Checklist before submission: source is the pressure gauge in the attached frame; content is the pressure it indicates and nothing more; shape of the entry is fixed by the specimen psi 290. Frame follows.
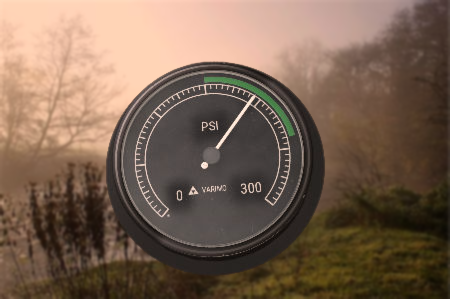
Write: psi 195
